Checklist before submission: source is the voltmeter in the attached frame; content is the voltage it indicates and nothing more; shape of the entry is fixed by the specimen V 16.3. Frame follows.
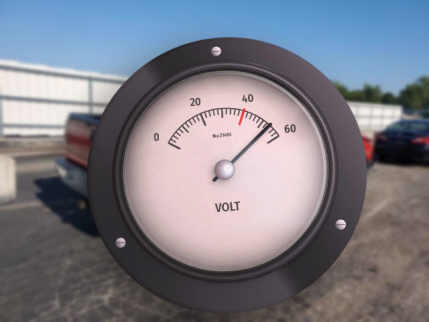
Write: V 54
